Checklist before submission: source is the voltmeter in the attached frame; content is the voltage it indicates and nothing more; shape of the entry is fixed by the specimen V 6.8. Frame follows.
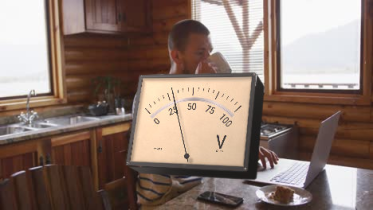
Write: V 30
